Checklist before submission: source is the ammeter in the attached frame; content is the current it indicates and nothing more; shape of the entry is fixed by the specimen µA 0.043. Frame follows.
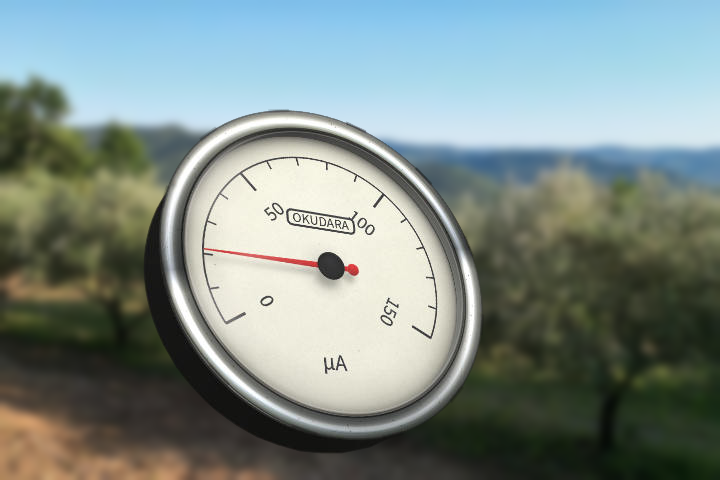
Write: µA 20
